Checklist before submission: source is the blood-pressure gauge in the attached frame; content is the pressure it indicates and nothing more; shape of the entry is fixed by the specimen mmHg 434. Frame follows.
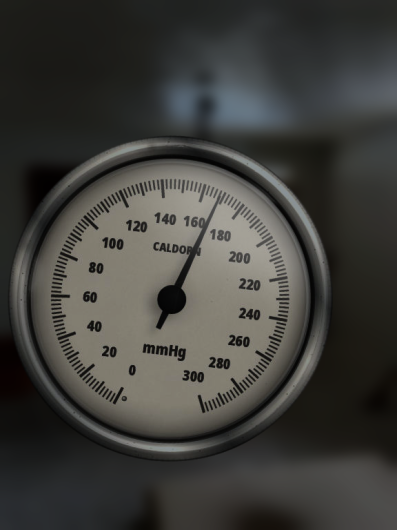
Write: mmHg 168
